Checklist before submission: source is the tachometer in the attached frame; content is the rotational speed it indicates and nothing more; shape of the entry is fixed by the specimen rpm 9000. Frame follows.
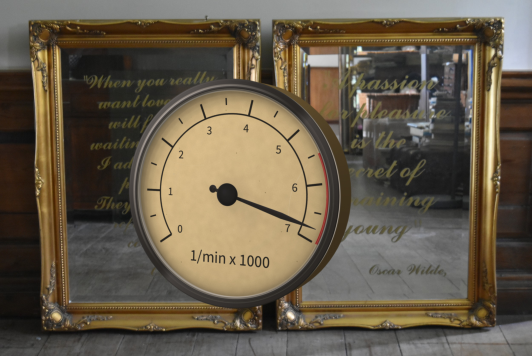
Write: rpm 6750
